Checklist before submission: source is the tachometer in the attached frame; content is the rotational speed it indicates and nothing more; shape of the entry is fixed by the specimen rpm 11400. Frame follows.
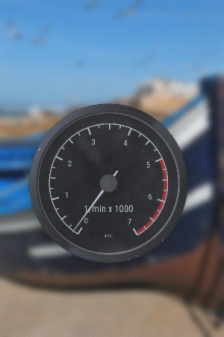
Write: rpm 125
